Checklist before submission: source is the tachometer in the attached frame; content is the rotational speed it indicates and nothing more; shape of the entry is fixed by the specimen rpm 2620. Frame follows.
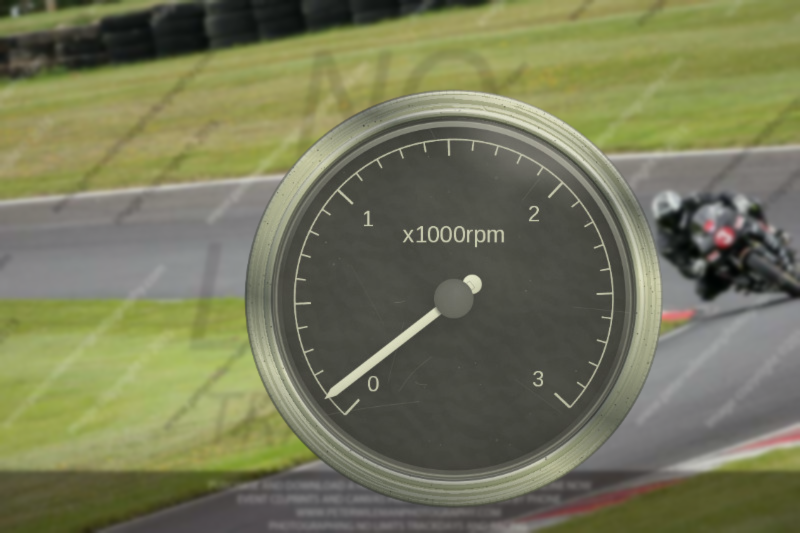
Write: rpm 100
